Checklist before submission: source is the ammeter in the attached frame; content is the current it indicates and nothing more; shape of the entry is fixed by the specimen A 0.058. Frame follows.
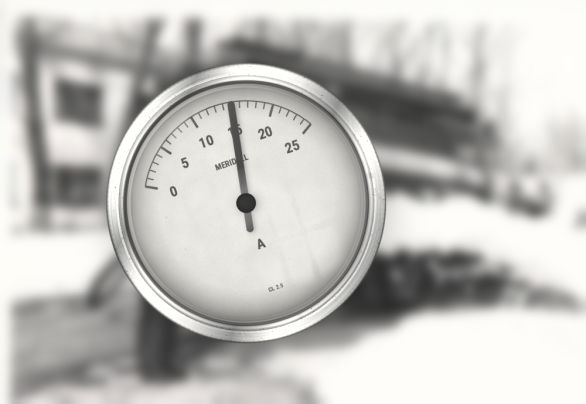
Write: A 15
